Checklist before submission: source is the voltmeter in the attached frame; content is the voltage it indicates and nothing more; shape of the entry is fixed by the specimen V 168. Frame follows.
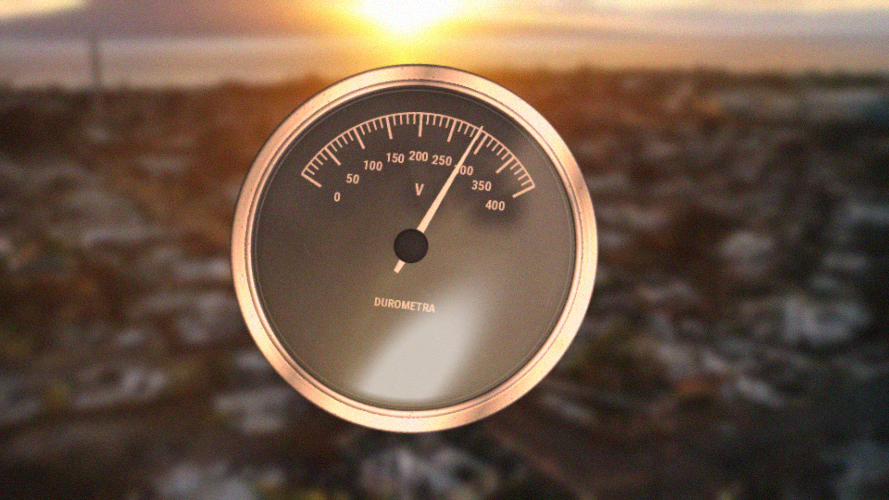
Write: V 290
